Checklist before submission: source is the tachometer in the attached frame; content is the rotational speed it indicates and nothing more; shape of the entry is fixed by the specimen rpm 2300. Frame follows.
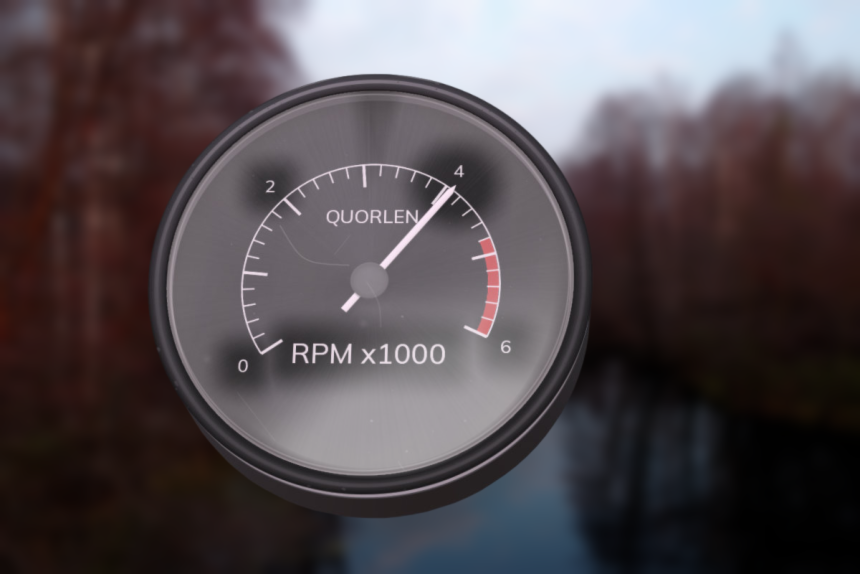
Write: rpm 4100
